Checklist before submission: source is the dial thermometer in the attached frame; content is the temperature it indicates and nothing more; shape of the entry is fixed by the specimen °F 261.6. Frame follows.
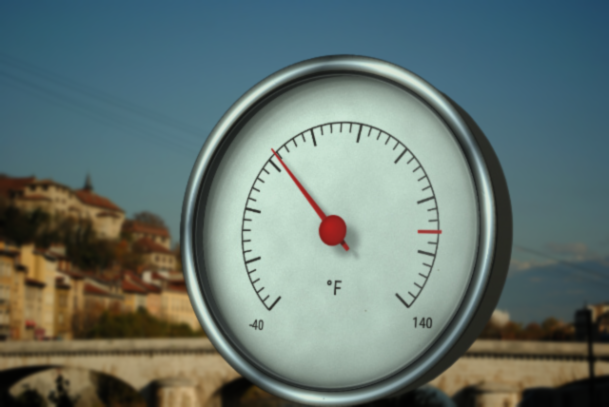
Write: °F 24
